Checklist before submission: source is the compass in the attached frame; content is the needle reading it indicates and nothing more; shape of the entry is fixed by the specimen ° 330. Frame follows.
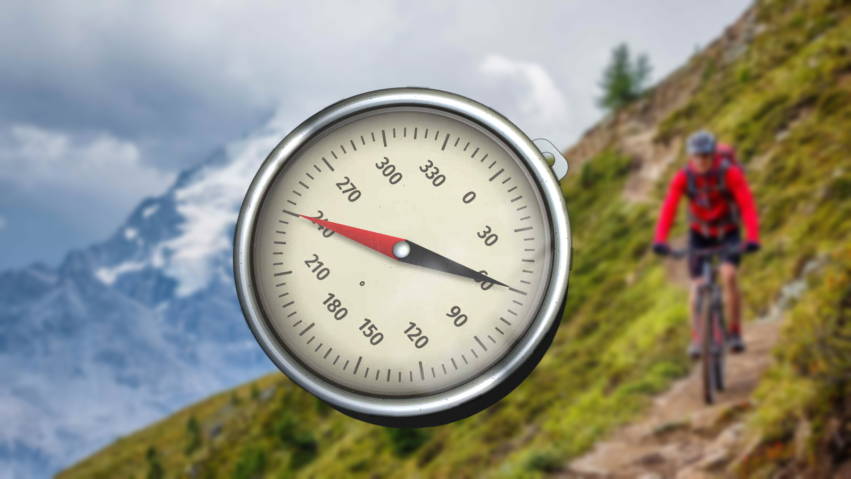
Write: ° 240
